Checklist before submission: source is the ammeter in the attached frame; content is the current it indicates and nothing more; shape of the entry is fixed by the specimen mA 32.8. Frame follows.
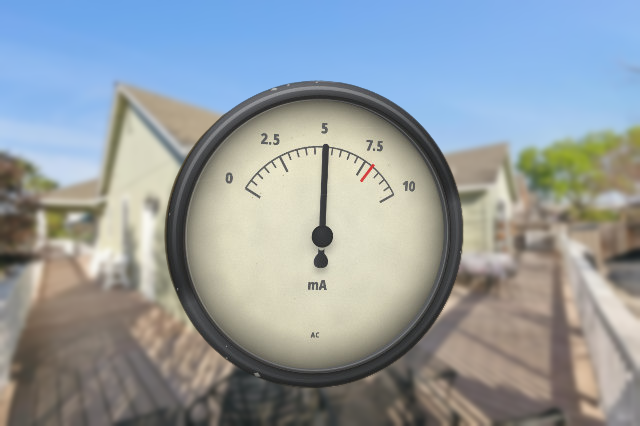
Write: mA 5
